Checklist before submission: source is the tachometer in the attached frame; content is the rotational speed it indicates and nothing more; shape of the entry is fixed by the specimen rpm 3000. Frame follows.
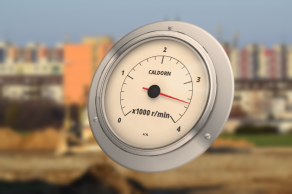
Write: rpm 3500
